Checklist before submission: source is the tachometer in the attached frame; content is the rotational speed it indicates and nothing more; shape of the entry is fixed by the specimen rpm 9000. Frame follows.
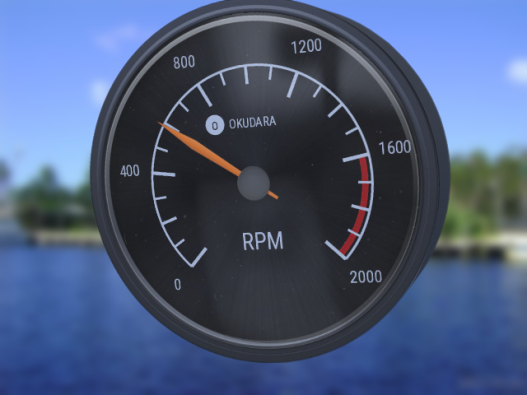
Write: rpm 600
